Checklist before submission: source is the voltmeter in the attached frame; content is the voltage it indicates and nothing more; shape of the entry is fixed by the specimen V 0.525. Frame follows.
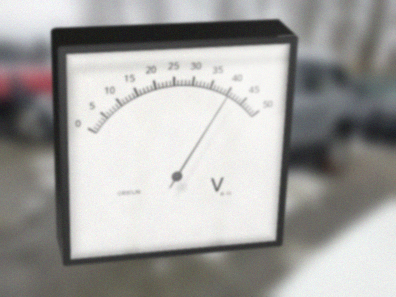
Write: V 40
